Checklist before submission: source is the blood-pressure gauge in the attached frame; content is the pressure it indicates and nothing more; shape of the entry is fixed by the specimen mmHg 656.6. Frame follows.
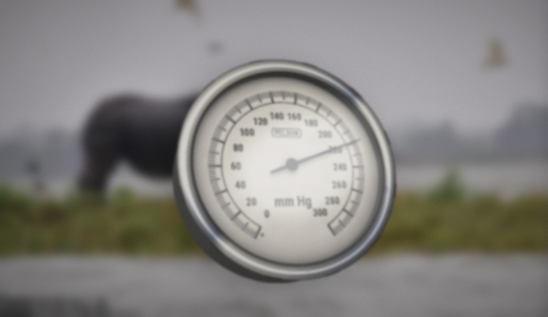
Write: mmHg 220
